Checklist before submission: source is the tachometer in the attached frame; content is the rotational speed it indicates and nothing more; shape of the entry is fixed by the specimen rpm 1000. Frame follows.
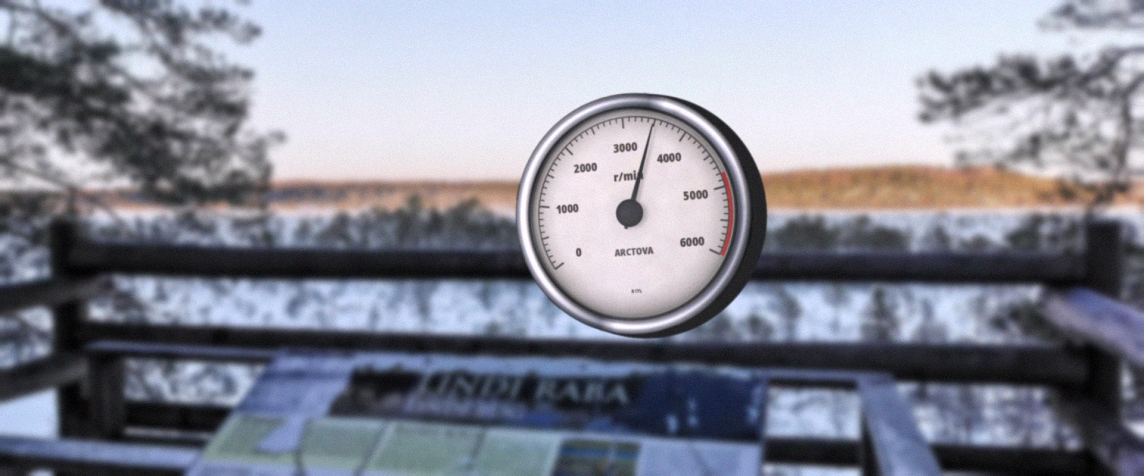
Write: rpm 3500
